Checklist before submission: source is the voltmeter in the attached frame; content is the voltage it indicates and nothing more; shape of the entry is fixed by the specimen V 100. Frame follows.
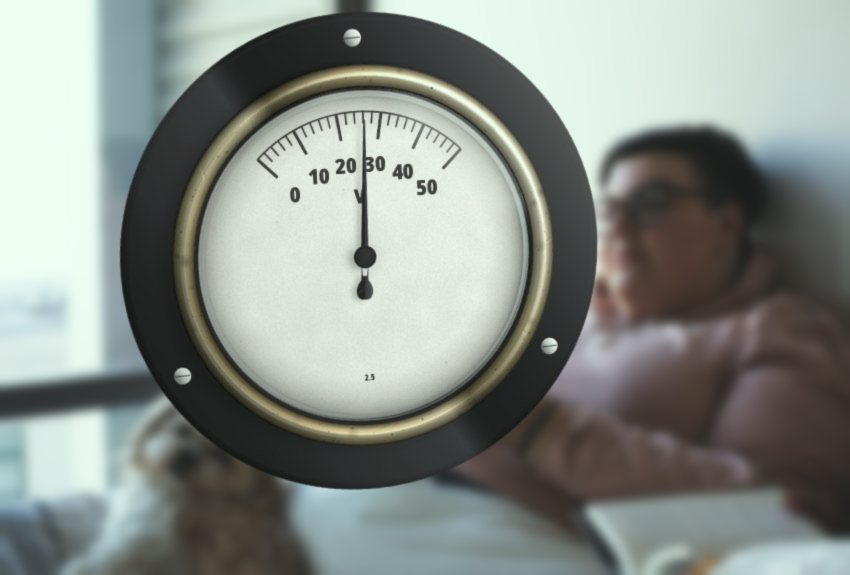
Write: V 26
